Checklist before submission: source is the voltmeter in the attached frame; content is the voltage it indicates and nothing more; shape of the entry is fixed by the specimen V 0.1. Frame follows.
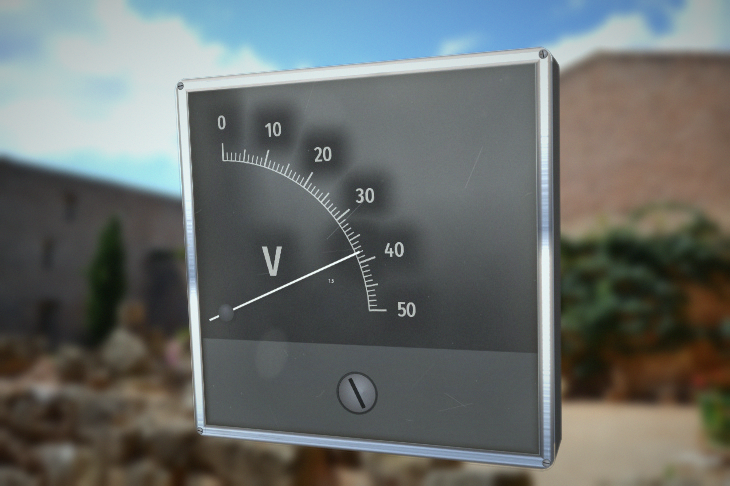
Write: V 38
